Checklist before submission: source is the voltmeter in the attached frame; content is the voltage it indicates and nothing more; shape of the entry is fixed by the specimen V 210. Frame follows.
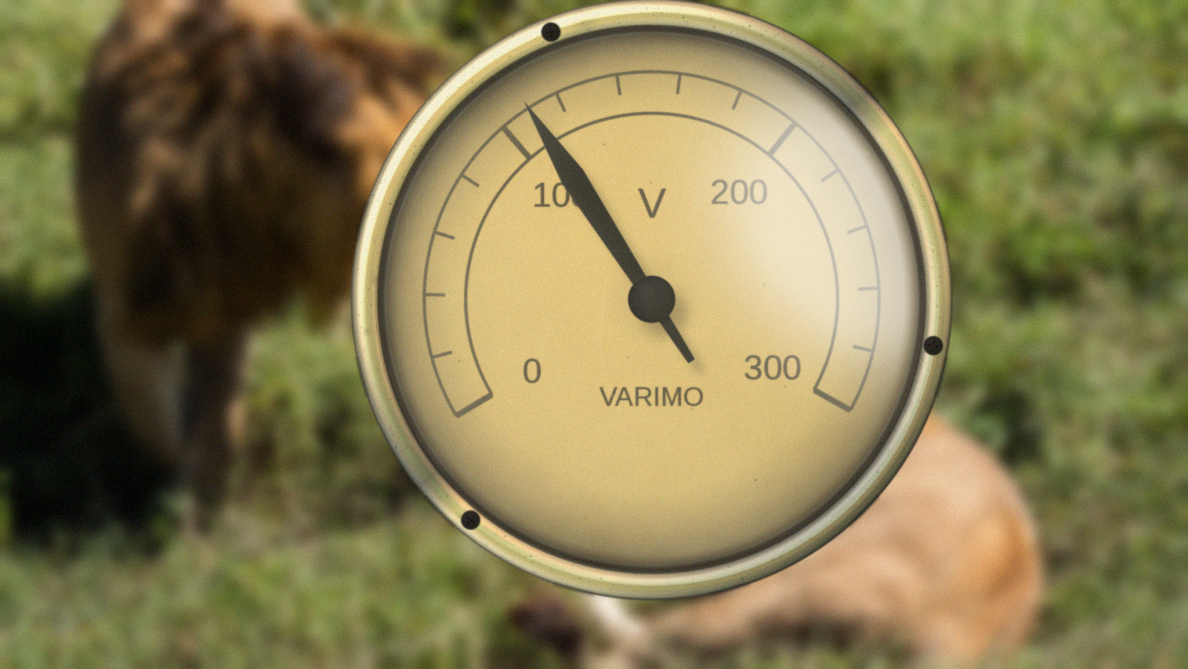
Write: V 110
